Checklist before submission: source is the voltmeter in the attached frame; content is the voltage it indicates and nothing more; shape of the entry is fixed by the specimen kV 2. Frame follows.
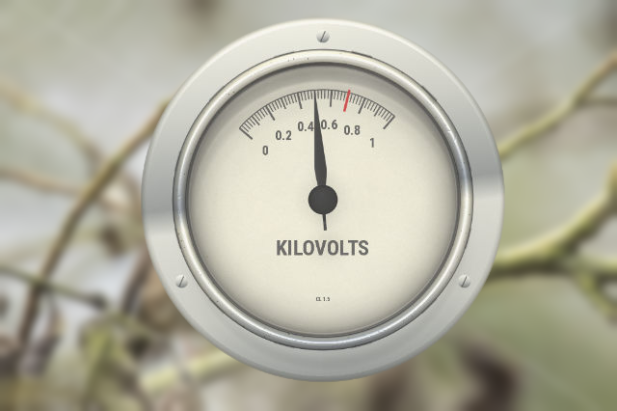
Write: kV 0.5
